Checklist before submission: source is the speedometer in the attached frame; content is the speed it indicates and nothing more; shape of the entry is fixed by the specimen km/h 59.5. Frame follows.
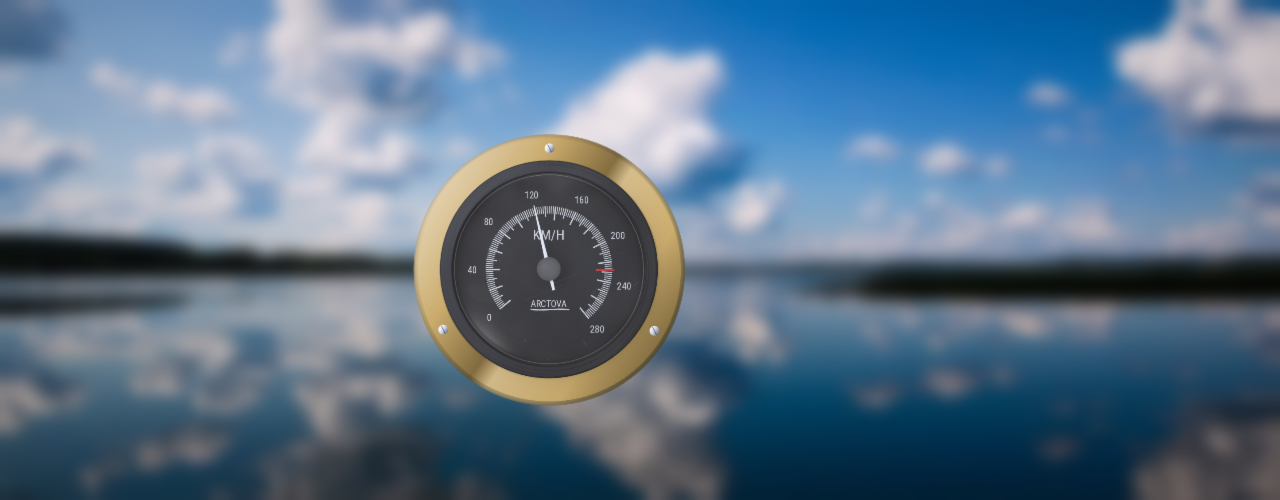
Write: km/h 120
